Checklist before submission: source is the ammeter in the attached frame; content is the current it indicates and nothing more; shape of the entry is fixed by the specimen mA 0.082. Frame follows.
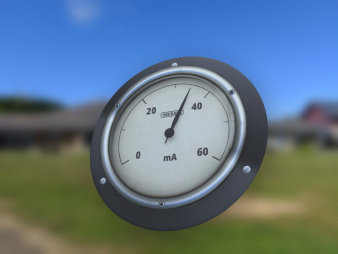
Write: mA 35
